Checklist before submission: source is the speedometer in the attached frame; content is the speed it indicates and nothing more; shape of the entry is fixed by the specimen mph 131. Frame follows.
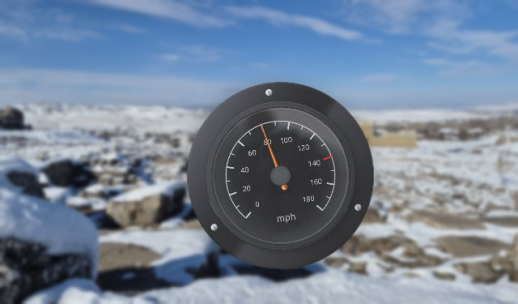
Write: mph 80
